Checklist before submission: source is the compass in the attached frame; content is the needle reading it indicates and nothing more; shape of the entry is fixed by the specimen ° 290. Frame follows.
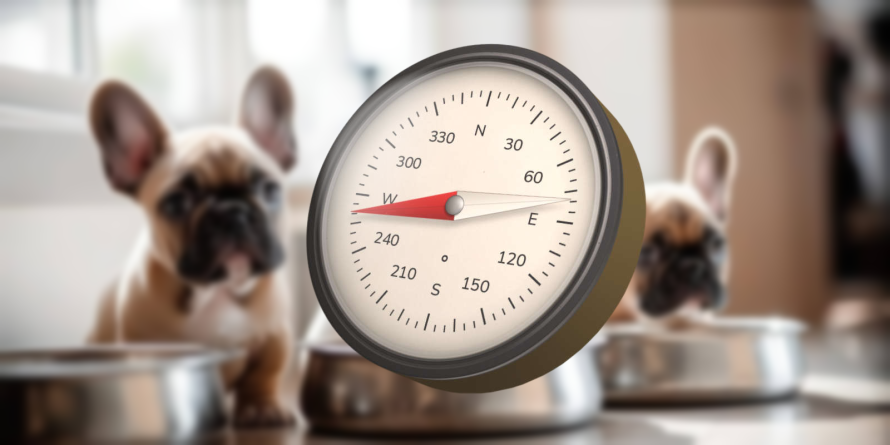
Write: ° 260
